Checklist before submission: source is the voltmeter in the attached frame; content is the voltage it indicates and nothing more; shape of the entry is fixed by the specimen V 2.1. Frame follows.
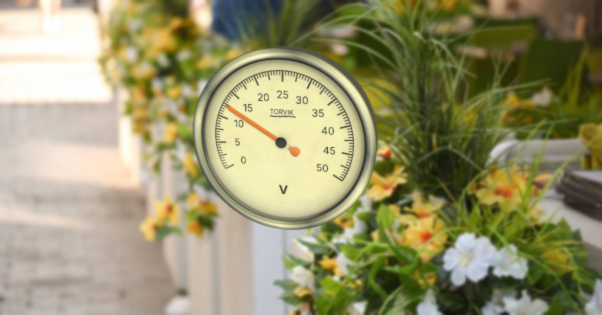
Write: V 12.5
